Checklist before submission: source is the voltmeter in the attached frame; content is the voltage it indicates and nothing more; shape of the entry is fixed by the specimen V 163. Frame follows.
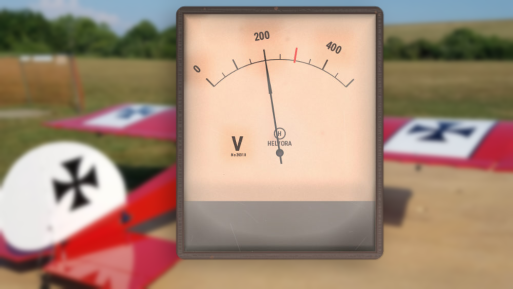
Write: V 200
